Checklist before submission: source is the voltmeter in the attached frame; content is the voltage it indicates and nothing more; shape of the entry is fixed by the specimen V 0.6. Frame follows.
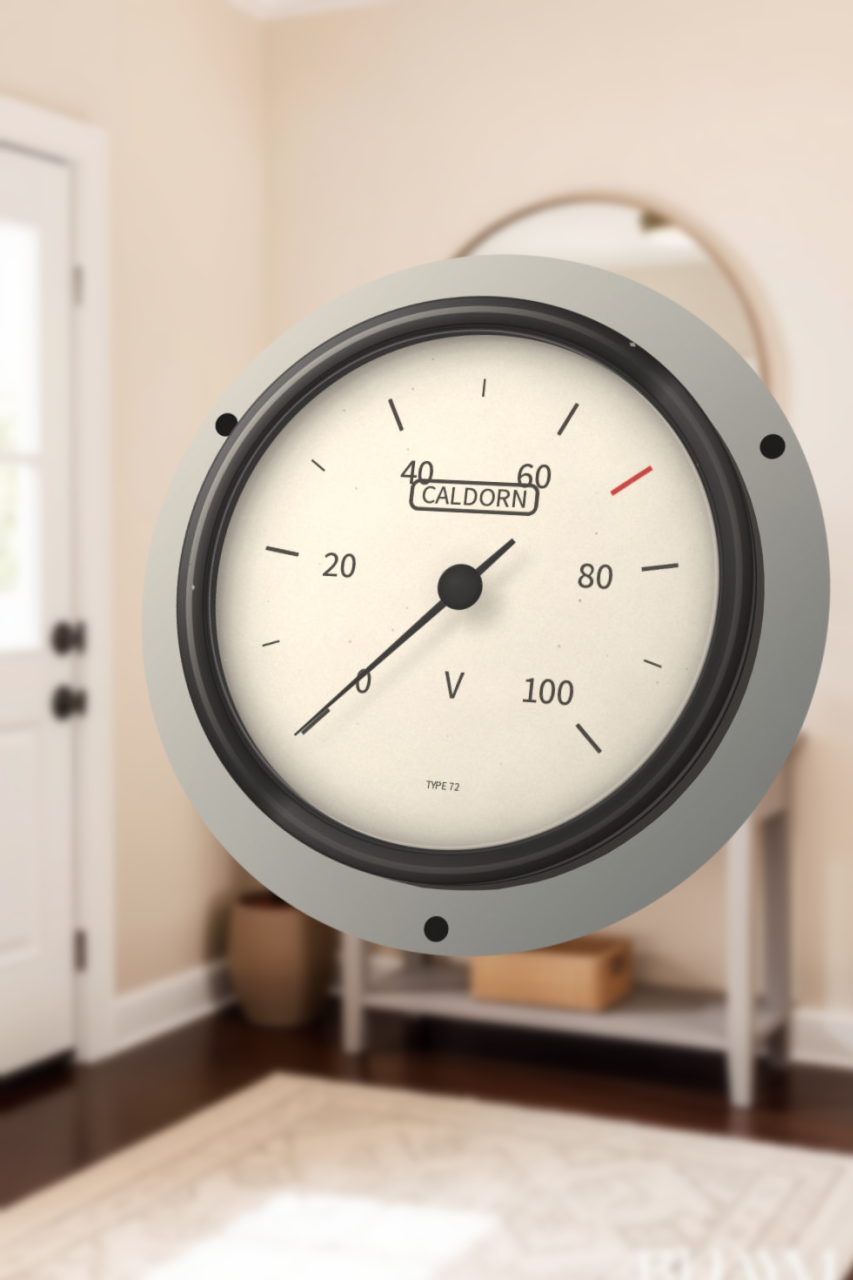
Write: V 0
